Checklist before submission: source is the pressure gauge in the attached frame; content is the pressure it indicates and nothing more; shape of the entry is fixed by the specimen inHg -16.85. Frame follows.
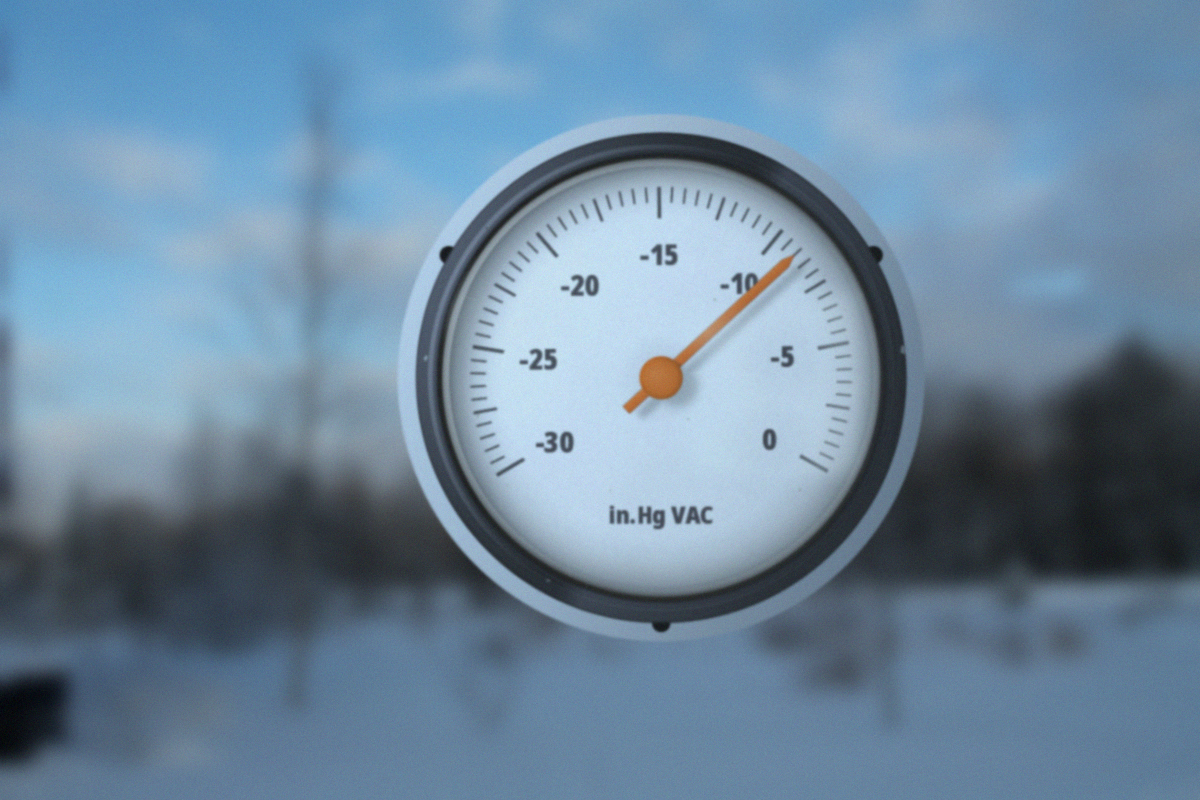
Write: inHg -9
